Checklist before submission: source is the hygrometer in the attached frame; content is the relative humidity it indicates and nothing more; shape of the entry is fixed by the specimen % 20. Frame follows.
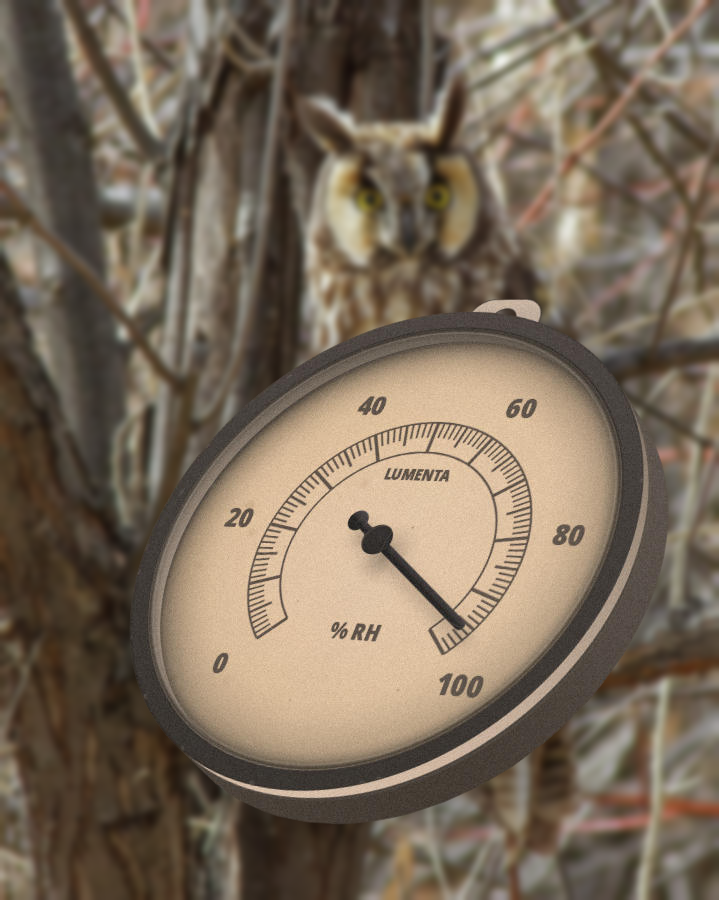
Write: % 96
